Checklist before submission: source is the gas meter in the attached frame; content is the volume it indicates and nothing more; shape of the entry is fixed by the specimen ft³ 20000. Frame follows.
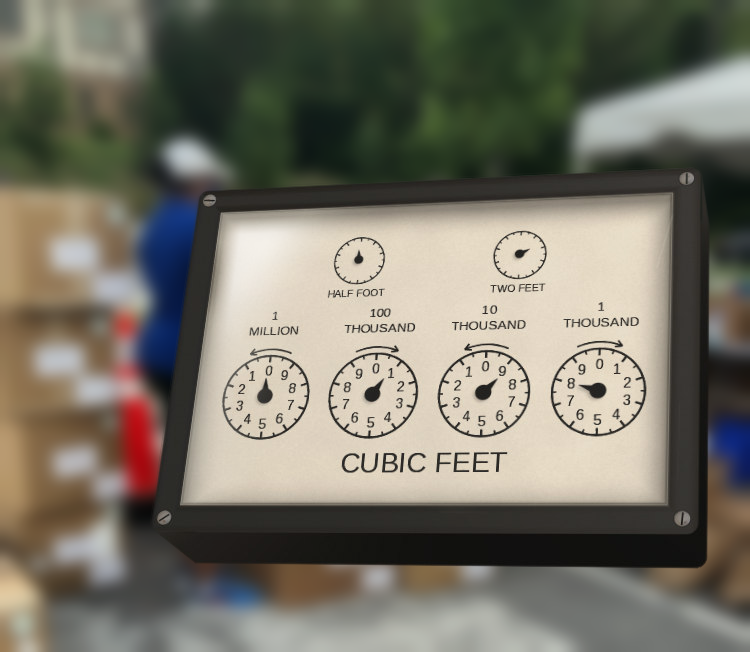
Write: ft³ 8800
